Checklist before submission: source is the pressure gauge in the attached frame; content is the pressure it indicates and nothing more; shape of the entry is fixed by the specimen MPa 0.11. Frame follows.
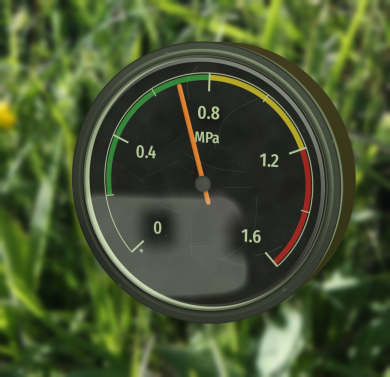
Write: MPa 0.7
